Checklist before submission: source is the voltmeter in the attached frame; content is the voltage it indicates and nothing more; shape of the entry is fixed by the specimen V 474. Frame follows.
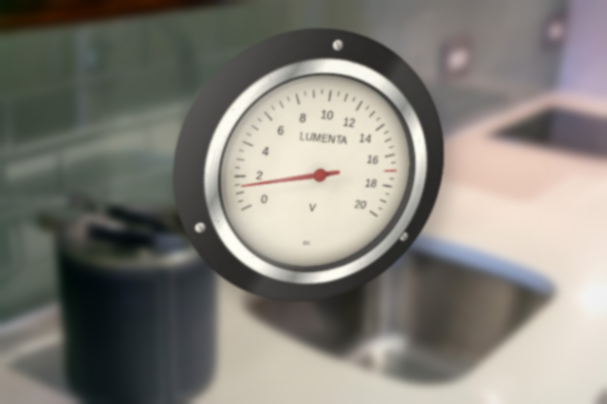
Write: V 1.5
